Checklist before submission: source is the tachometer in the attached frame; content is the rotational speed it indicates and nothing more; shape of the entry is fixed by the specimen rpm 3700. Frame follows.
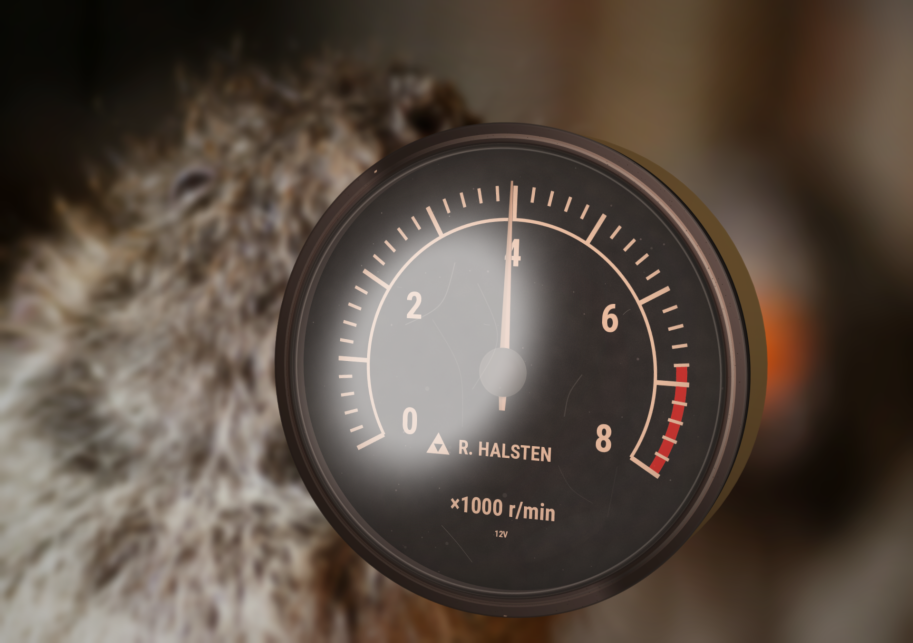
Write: rpm 4000
